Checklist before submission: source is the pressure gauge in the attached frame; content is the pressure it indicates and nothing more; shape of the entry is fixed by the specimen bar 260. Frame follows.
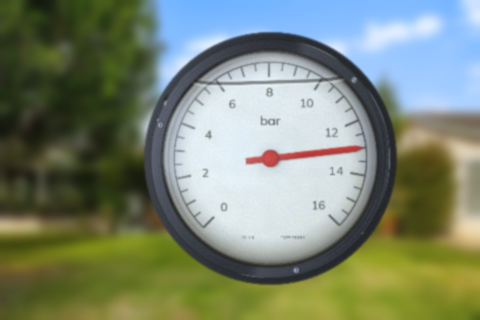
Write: bar 13
